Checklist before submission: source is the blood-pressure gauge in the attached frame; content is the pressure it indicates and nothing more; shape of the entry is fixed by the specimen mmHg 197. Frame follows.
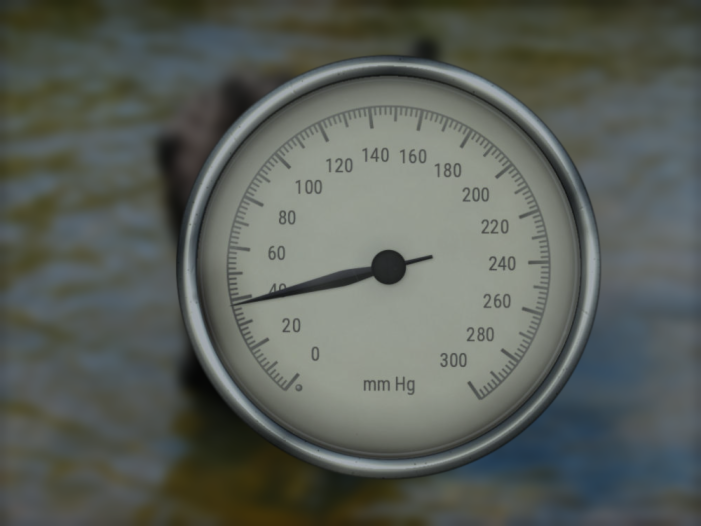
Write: mmHg 38
